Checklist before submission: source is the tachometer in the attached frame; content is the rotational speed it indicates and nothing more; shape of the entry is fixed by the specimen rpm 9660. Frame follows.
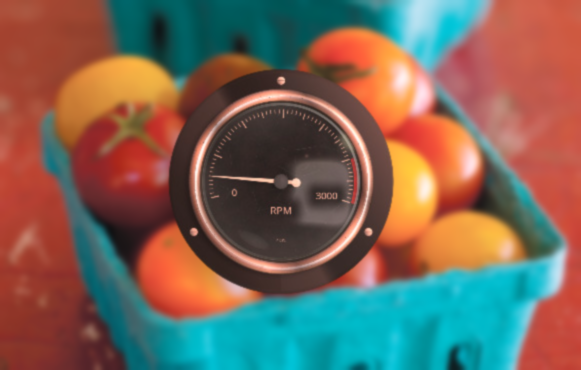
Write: rpm 250
